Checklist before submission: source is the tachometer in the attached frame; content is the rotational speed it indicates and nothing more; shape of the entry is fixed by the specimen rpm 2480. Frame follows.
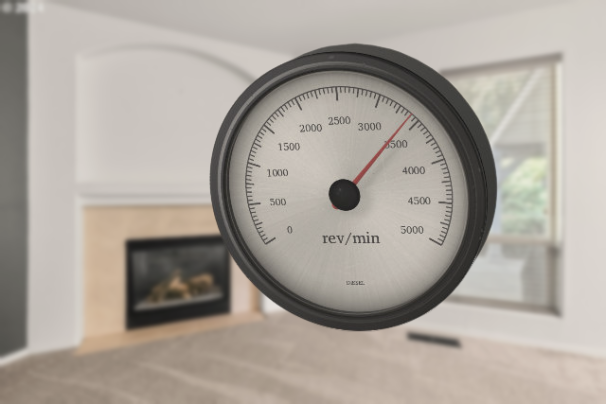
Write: rpm 3400
